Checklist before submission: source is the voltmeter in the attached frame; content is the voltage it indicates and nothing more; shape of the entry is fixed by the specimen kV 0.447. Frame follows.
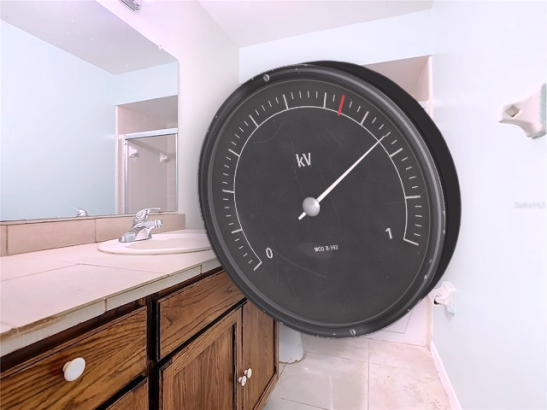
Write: kV 0.76
